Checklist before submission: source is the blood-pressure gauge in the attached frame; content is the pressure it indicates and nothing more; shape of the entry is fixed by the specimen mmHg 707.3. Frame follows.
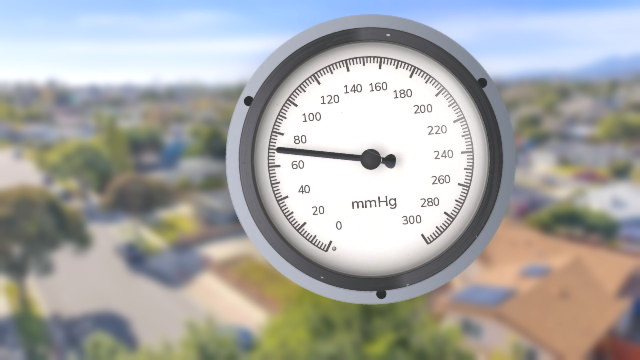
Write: mmHg 70
